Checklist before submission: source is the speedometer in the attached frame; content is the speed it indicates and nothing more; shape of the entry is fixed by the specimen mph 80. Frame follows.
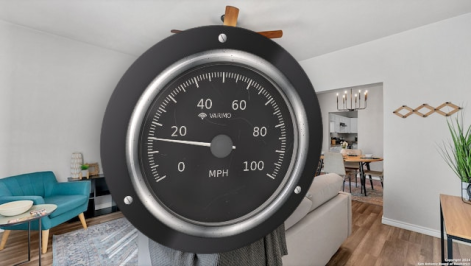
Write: mph 15
